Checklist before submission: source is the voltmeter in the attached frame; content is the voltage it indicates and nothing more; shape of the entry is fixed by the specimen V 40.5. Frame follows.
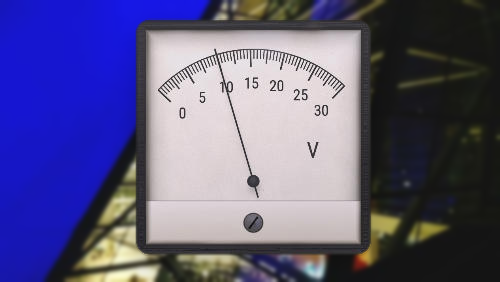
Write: V 10
